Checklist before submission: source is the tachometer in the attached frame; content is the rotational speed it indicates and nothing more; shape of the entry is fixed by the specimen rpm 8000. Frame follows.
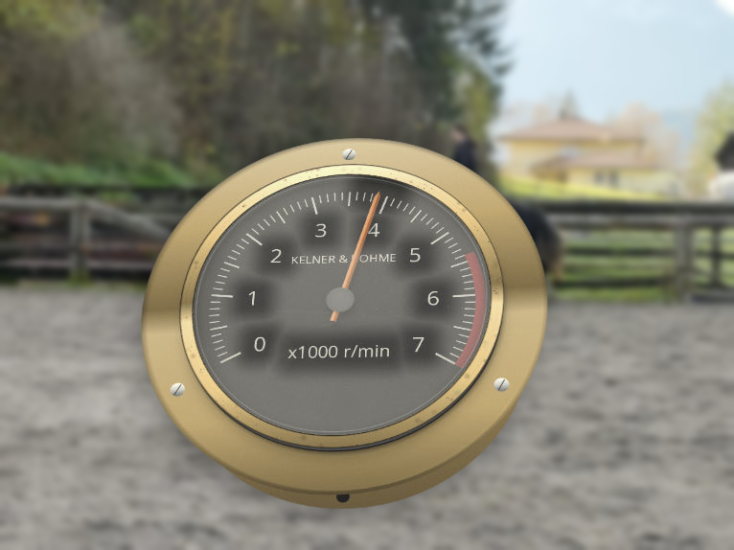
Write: rpm 3900
